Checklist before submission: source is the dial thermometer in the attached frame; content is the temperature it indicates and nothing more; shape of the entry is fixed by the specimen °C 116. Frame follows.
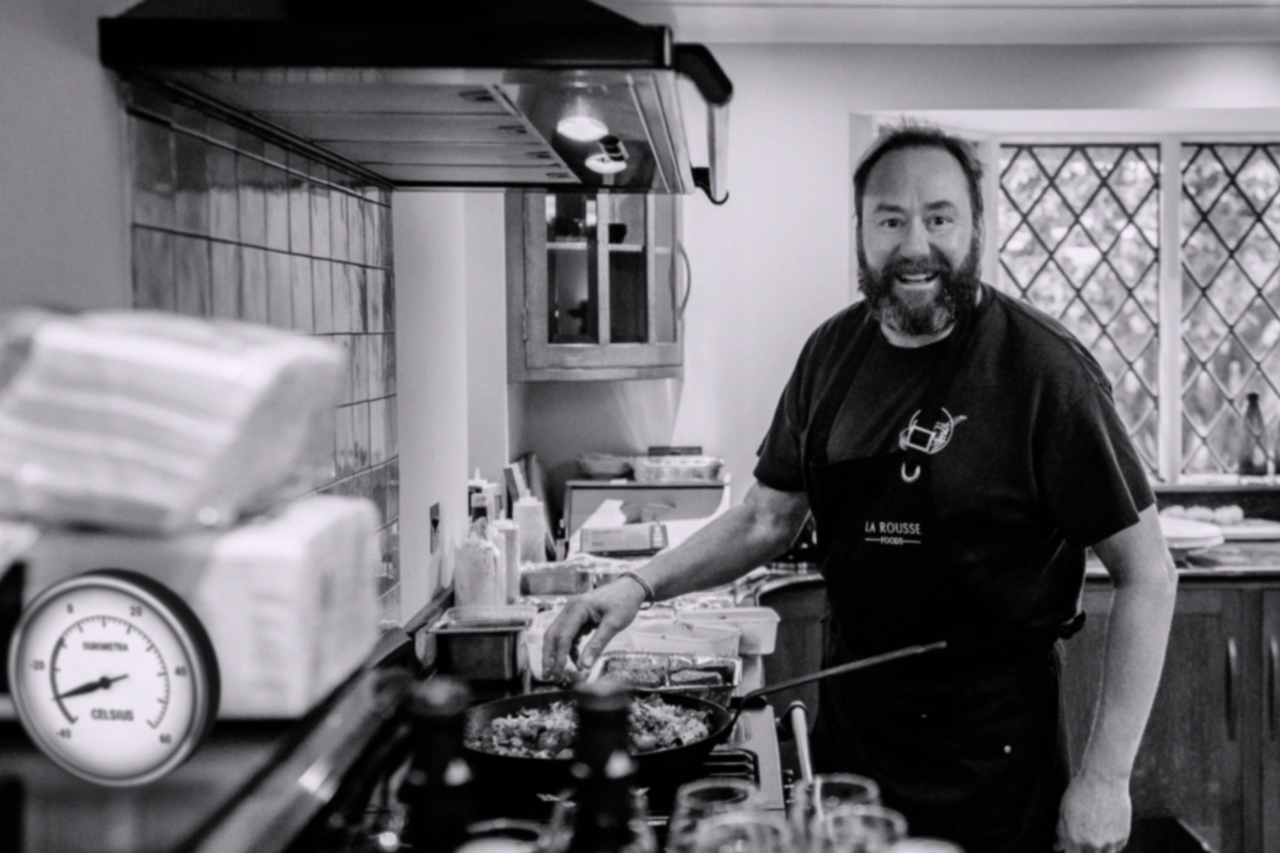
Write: °C -30
